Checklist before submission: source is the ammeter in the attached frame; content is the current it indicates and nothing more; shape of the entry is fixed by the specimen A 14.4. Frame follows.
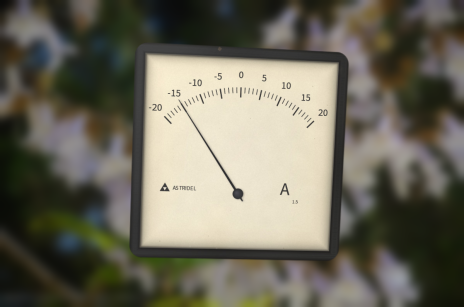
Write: A -15
